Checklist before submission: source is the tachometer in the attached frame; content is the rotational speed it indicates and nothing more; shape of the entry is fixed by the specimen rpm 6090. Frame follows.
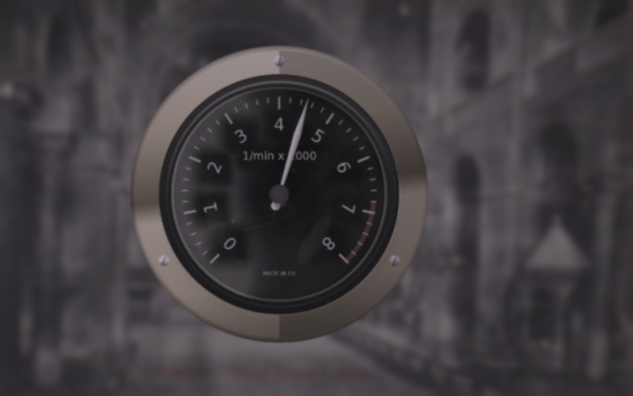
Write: rpm 4500
